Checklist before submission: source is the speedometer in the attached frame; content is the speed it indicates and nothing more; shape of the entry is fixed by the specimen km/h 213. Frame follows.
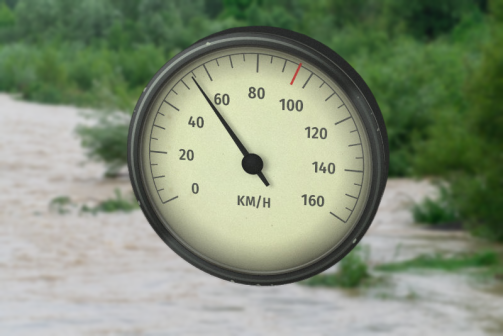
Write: km/h 55
